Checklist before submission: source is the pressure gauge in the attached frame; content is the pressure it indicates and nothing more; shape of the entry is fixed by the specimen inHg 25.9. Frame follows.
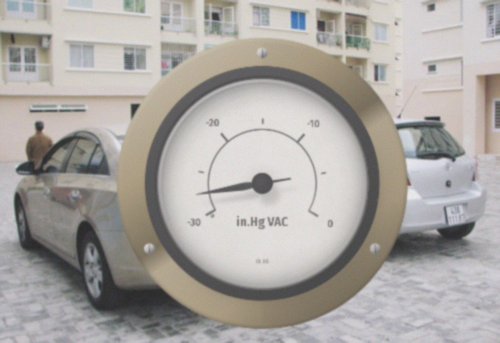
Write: inHg -27.5
